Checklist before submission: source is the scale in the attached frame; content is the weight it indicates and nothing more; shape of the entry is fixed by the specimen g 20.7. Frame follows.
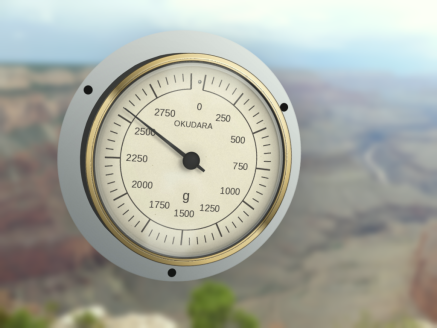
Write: g 2550
